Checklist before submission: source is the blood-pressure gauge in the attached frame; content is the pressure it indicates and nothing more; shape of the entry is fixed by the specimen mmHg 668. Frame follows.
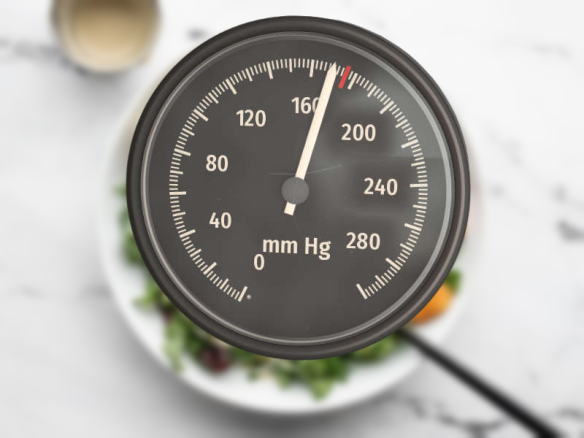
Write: mmHg 170
